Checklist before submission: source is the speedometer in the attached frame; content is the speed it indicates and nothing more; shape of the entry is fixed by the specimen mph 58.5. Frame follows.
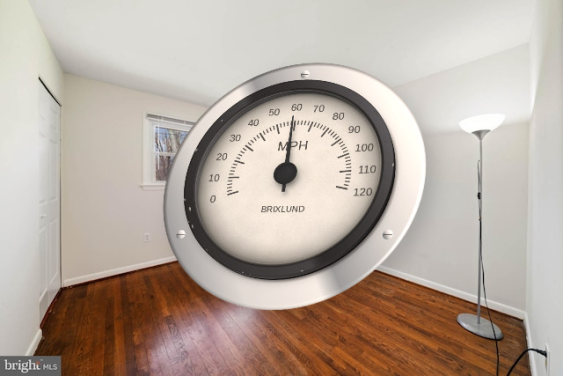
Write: mph 60
